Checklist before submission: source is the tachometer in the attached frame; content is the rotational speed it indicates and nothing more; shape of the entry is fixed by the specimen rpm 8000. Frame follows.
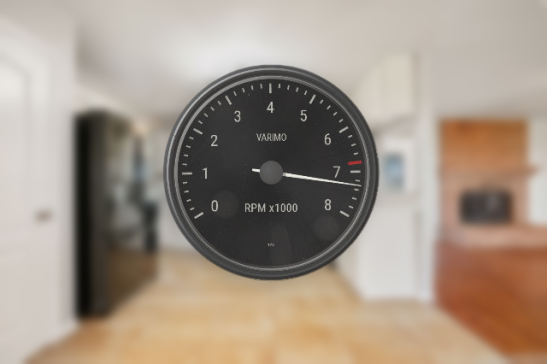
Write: rpm 7300
